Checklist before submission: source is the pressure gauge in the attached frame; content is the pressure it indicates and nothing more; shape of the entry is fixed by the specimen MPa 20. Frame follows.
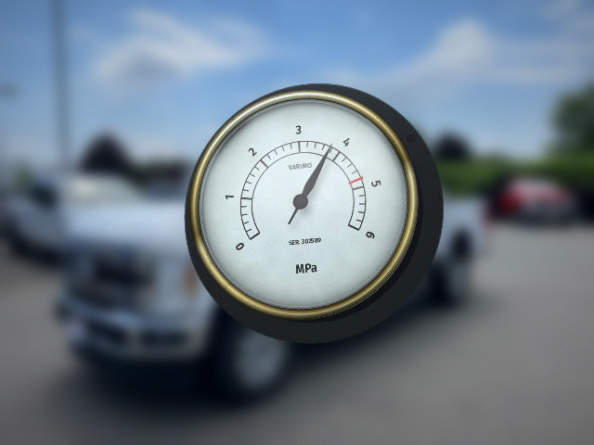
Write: MPa 3.8
